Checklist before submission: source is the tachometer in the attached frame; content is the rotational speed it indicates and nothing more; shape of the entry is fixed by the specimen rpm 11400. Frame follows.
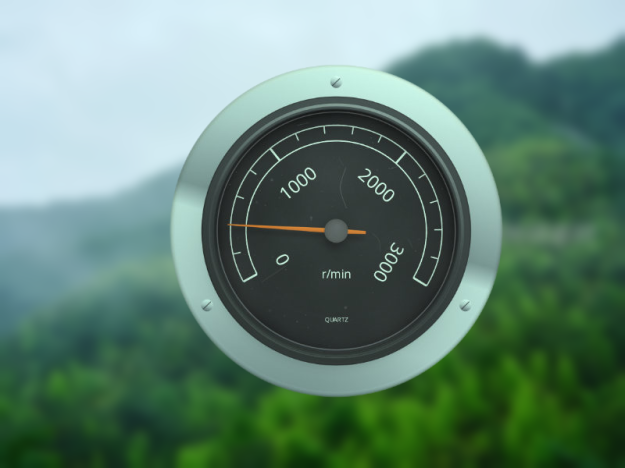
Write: rpm 400
